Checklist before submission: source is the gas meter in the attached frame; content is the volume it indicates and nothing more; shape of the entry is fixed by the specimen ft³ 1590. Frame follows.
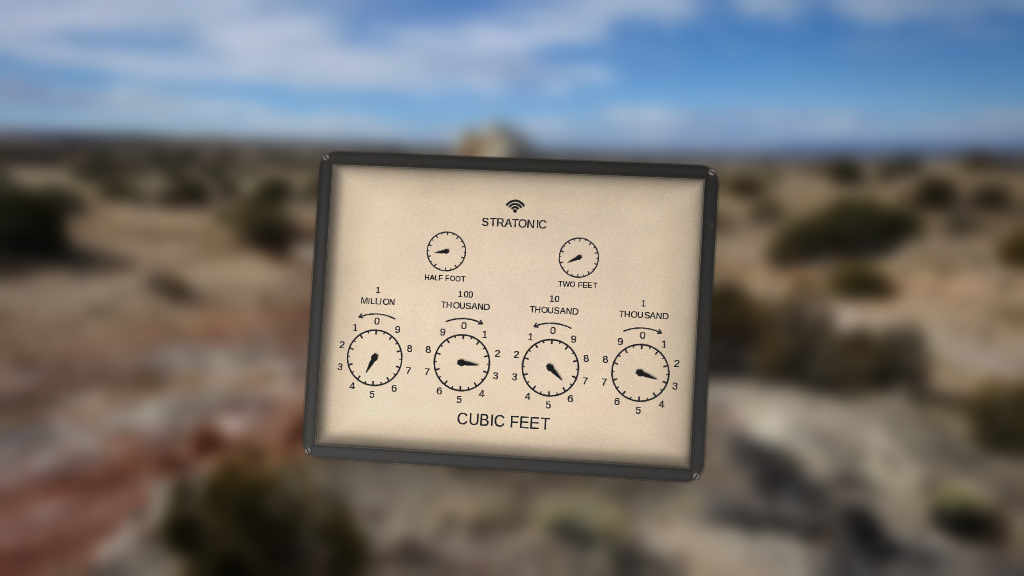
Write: ft³ 426300
